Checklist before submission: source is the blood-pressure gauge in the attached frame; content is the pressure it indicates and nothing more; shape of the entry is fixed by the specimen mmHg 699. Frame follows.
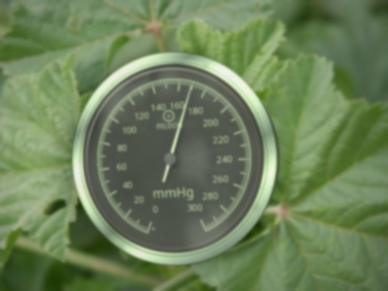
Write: mmHg 170
